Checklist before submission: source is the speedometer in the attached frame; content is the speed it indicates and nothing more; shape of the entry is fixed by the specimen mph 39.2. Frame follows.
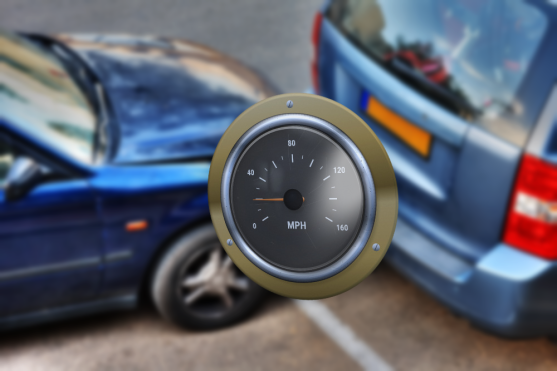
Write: mph 20
